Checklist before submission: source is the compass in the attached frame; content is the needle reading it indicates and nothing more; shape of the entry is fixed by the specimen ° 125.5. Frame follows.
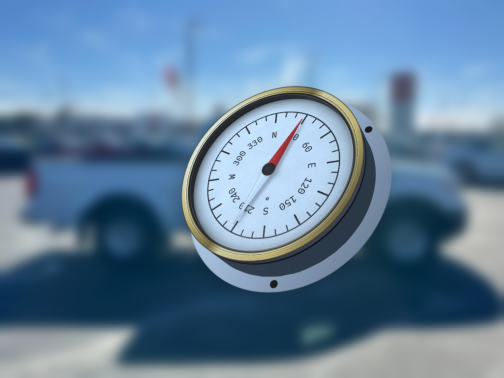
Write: ° 30
